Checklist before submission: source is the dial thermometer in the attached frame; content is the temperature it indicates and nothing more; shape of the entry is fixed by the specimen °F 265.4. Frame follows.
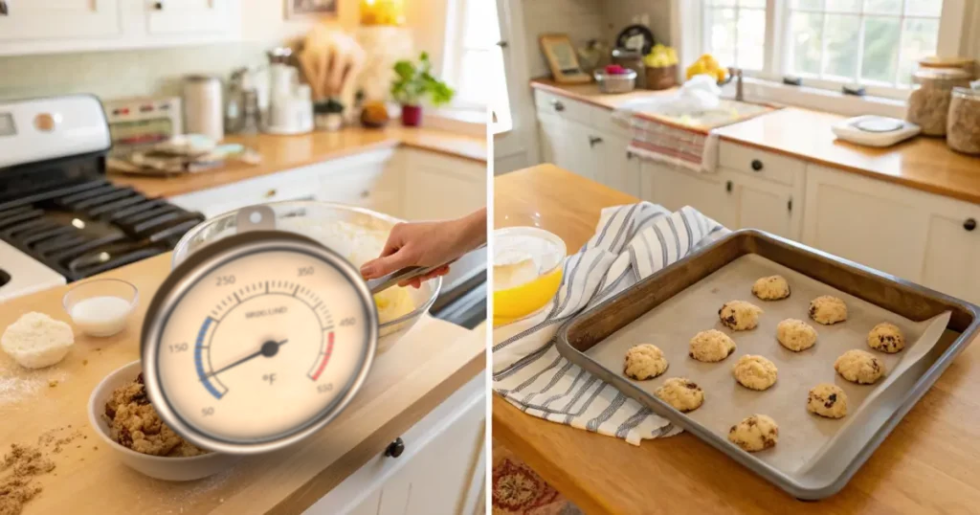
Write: °F 100
